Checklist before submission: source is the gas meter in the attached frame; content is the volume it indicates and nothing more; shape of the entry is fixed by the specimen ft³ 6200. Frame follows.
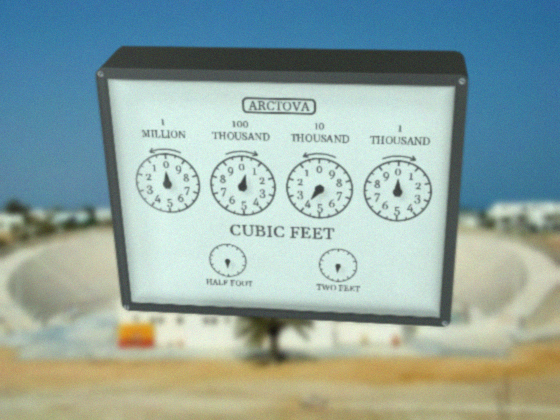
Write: ft³ 4000
